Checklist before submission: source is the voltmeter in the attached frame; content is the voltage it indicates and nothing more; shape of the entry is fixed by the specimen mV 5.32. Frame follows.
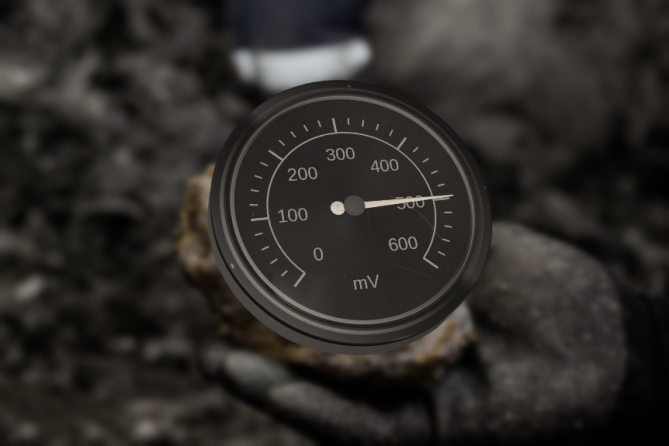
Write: mV 500
